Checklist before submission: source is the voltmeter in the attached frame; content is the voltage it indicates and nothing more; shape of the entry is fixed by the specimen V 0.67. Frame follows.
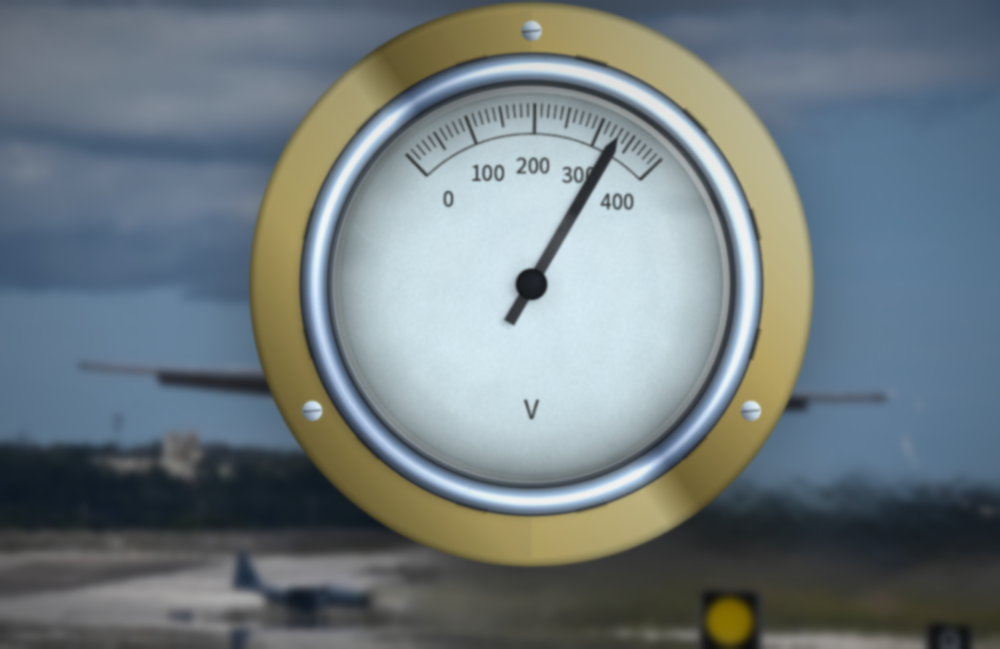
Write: V 330
